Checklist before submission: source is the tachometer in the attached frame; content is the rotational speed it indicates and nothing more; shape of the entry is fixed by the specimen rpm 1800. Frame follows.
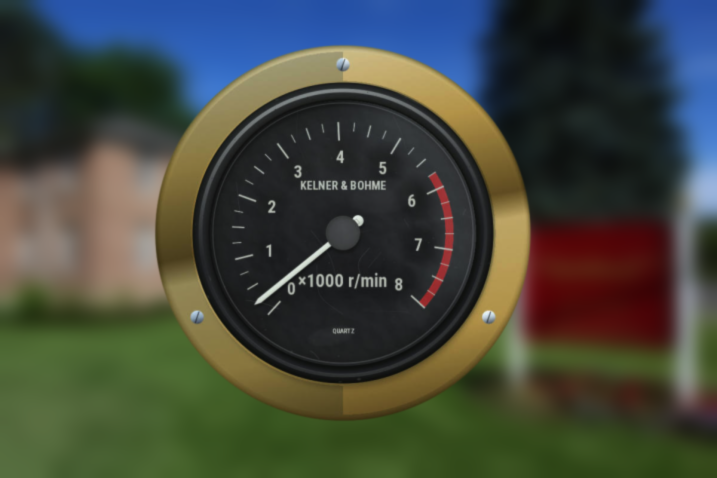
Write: rpm 250
